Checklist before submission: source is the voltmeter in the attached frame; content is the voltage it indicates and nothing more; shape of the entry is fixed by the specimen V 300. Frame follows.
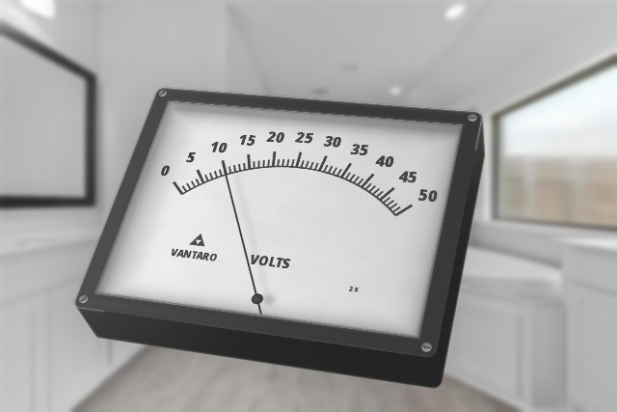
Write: V 10
